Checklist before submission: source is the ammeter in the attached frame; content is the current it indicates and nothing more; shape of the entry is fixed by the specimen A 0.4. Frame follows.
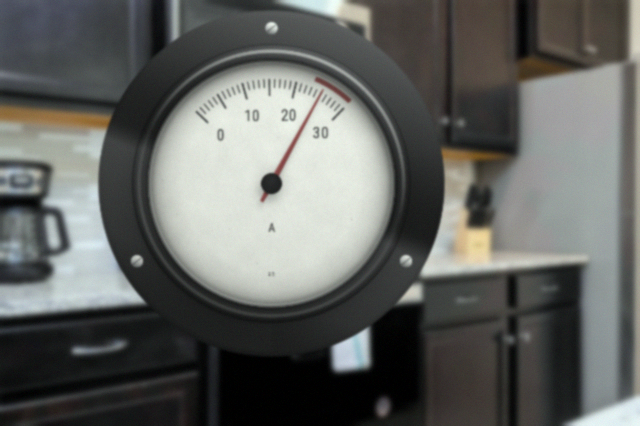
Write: A 25
